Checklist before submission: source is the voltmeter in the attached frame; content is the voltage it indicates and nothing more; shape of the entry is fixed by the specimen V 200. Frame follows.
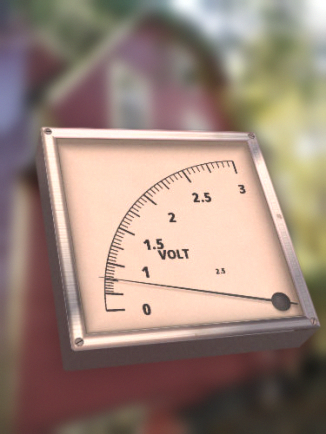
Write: V 0.75
